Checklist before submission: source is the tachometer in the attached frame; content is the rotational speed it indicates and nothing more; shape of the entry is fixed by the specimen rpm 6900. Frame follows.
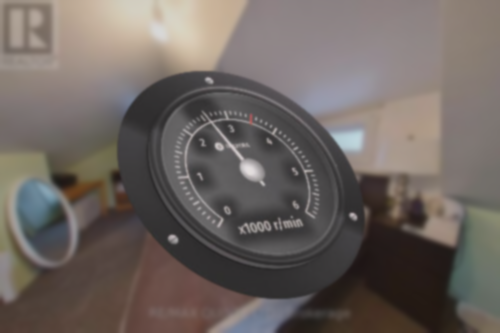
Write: rpm 2500
